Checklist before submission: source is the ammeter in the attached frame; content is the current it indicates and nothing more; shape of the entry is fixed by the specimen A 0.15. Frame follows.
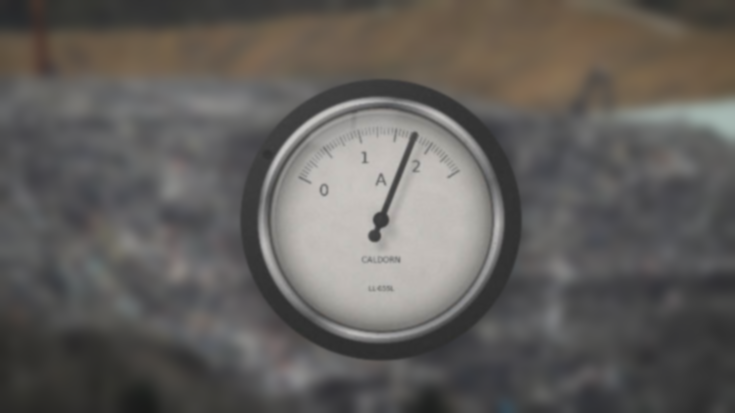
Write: A 1.75
